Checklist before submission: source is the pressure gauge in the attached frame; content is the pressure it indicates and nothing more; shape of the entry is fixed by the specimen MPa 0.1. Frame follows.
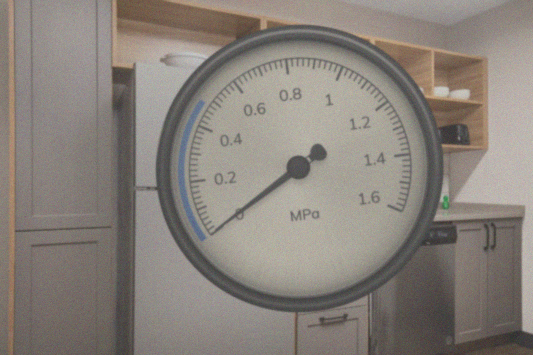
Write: MPa 0
